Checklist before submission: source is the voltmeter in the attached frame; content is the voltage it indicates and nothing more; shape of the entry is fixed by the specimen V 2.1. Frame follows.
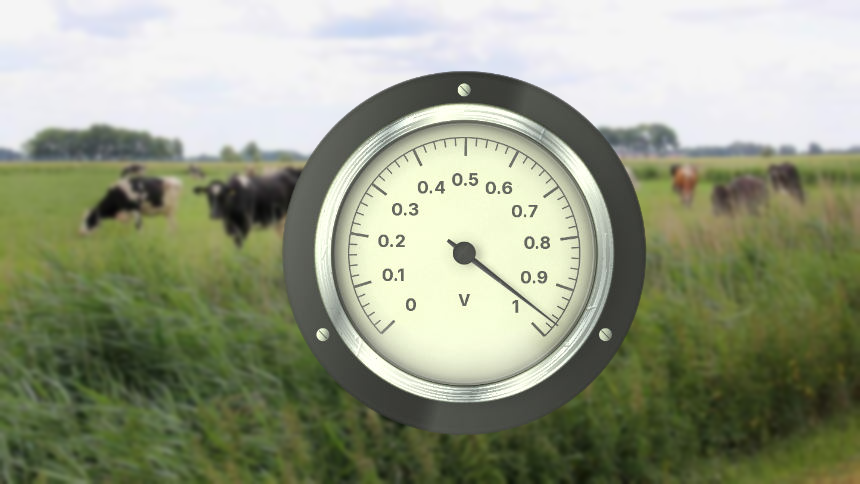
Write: V 0.97
